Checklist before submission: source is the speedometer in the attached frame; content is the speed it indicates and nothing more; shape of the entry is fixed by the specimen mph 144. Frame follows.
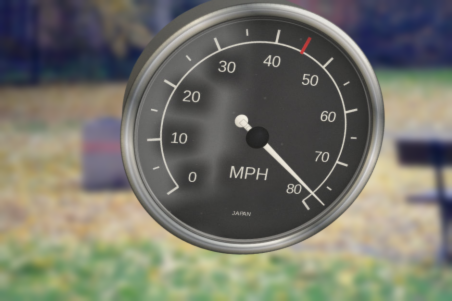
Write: mph 77.5
